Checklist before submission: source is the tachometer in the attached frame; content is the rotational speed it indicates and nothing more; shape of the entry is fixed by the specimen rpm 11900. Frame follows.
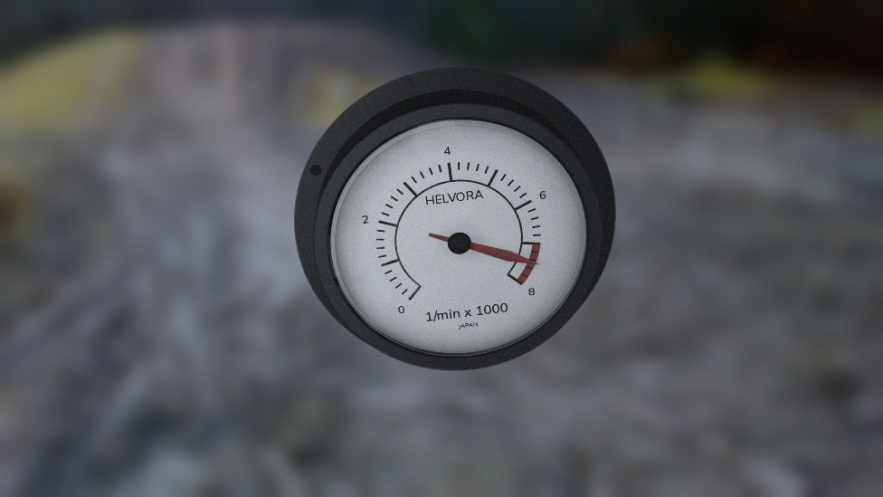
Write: rpm 7400
